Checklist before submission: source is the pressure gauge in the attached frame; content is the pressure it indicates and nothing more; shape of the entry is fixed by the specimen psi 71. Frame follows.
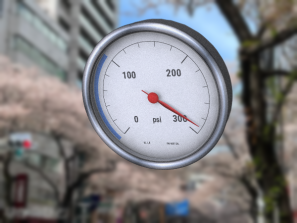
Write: psi 290
